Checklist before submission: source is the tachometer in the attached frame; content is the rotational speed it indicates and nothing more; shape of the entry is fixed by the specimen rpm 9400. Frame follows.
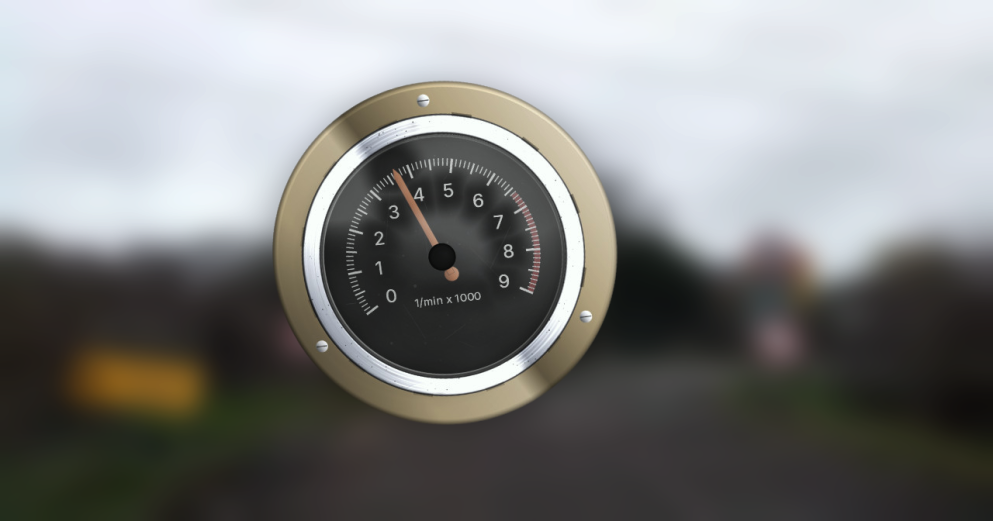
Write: rpm 3700
